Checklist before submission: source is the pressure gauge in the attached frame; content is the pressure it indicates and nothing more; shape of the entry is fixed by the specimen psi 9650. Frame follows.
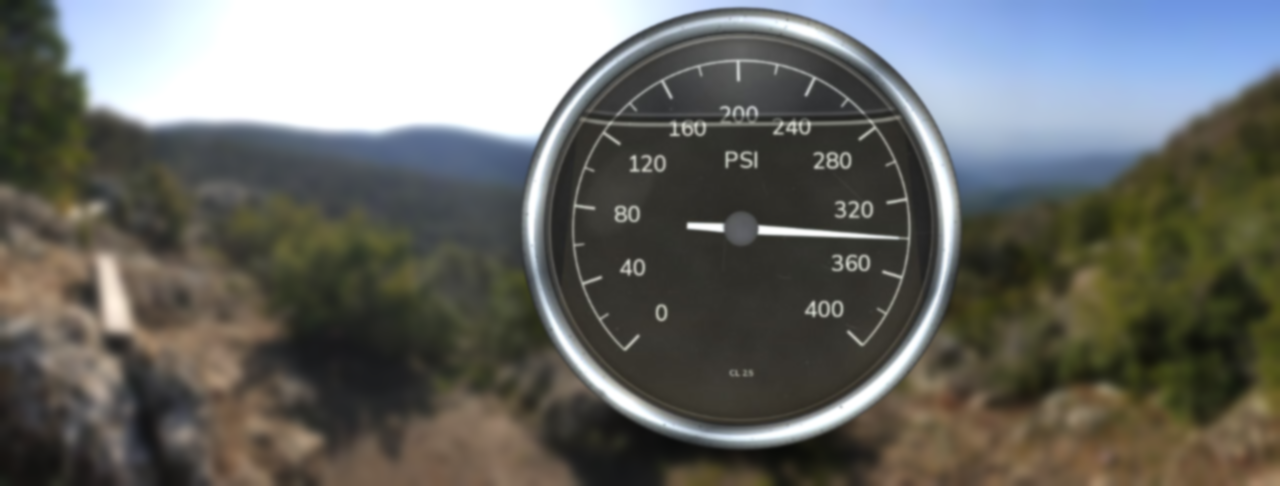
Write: psi 340
